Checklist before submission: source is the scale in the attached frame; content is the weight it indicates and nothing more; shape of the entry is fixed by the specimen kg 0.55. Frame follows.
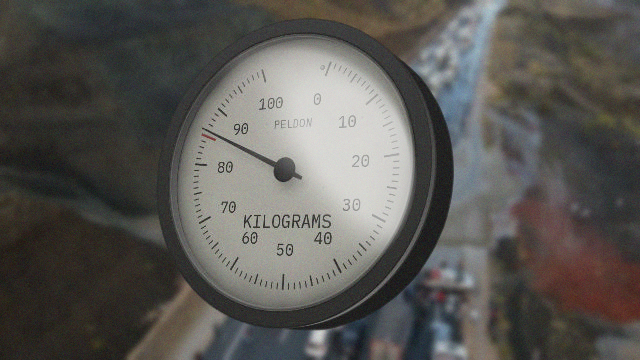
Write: kg 86
